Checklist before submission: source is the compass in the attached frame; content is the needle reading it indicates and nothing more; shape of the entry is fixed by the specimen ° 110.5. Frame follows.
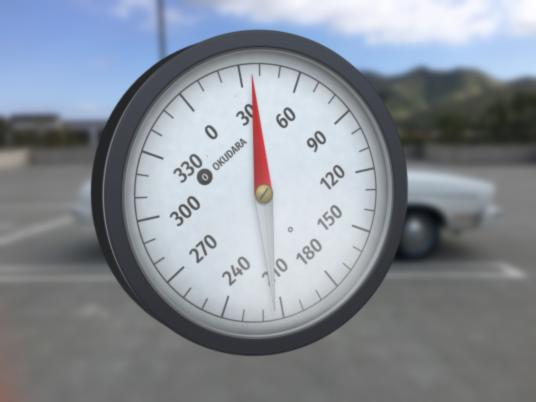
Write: ° 35
